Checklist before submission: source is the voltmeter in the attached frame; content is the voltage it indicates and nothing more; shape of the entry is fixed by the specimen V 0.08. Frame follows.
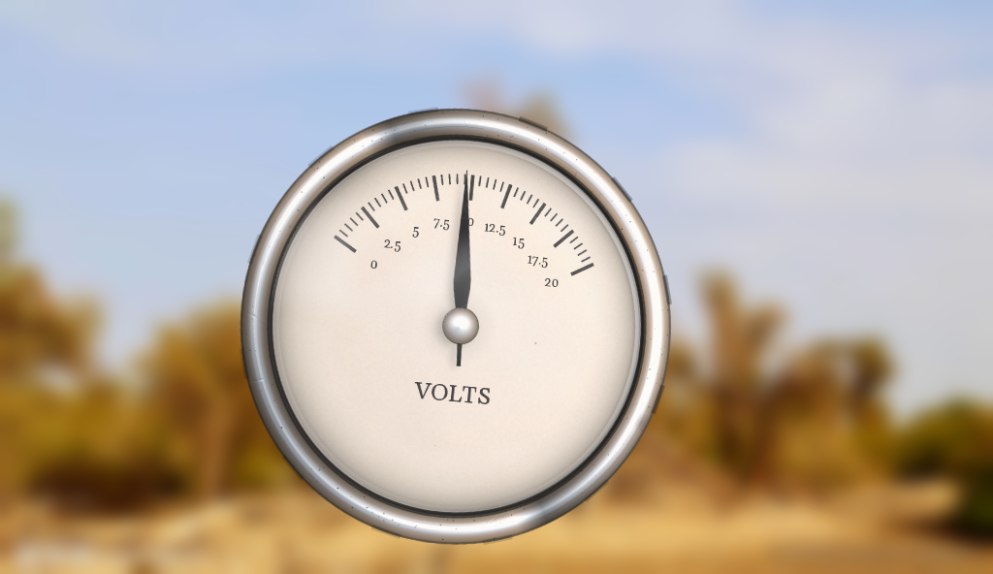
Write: V 9.5
